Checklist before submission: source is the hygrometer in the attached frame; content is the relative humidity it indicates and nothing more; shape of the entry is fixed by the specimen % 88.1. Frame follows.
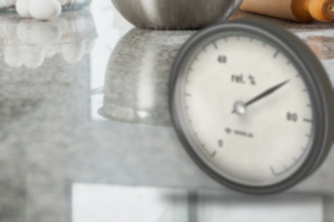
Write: % 68
